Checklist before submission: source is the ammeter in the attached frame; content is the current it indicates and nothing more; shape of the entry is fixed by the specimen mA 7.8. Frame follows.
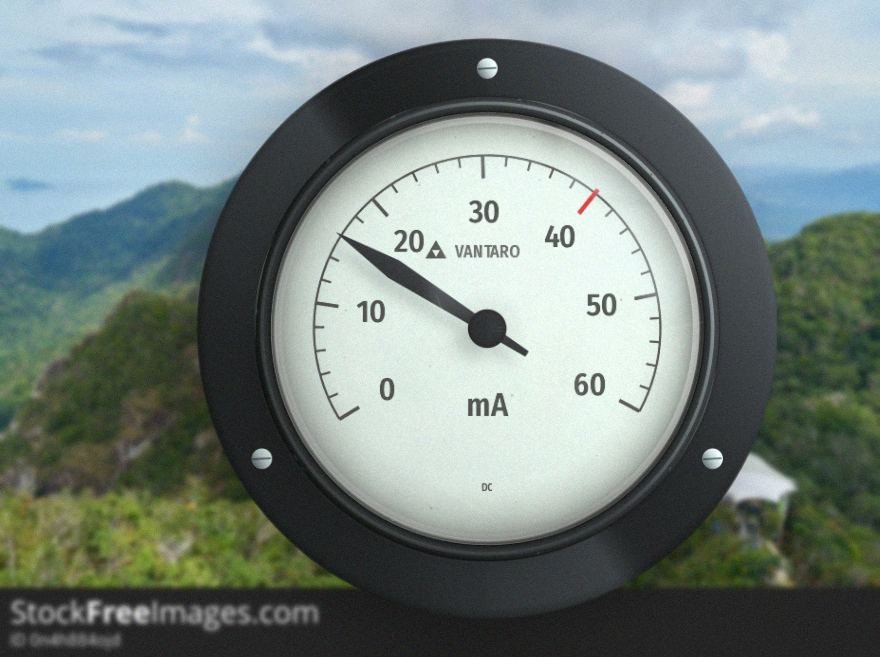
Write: mA 16
